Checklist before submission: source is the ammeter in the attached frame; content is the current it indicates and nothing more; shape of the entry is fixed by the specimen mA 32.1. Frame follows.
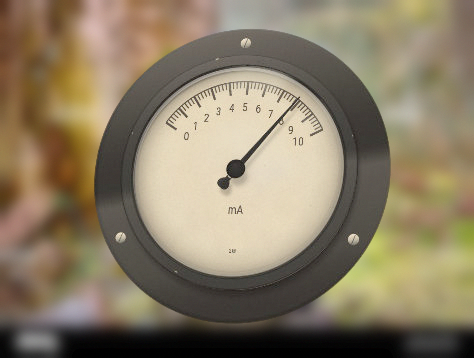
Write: mA 8
